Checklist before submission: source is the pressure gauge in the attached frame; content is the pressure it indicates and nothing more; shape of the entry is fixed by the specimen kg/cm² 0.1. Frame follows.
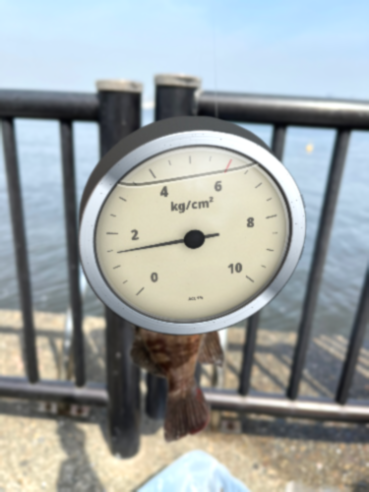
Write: kg/cm² 1.5
